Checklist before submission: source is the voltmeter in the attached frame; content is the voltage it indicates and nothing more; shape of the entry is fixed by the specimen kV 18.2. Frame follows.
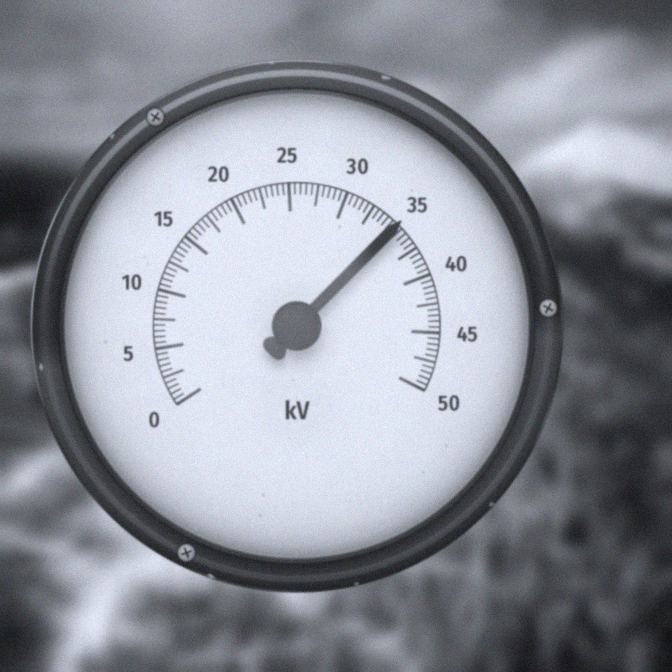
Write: kV 35
